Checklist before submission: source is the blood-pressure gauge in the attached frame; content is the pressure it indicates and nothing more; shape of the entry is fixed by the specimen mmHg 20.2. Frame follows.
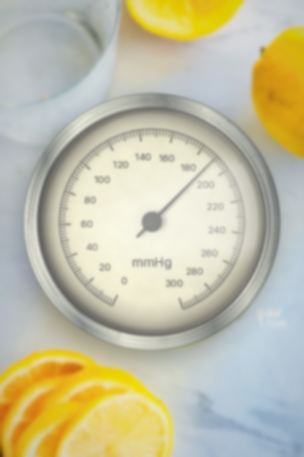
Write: mmHg 190
